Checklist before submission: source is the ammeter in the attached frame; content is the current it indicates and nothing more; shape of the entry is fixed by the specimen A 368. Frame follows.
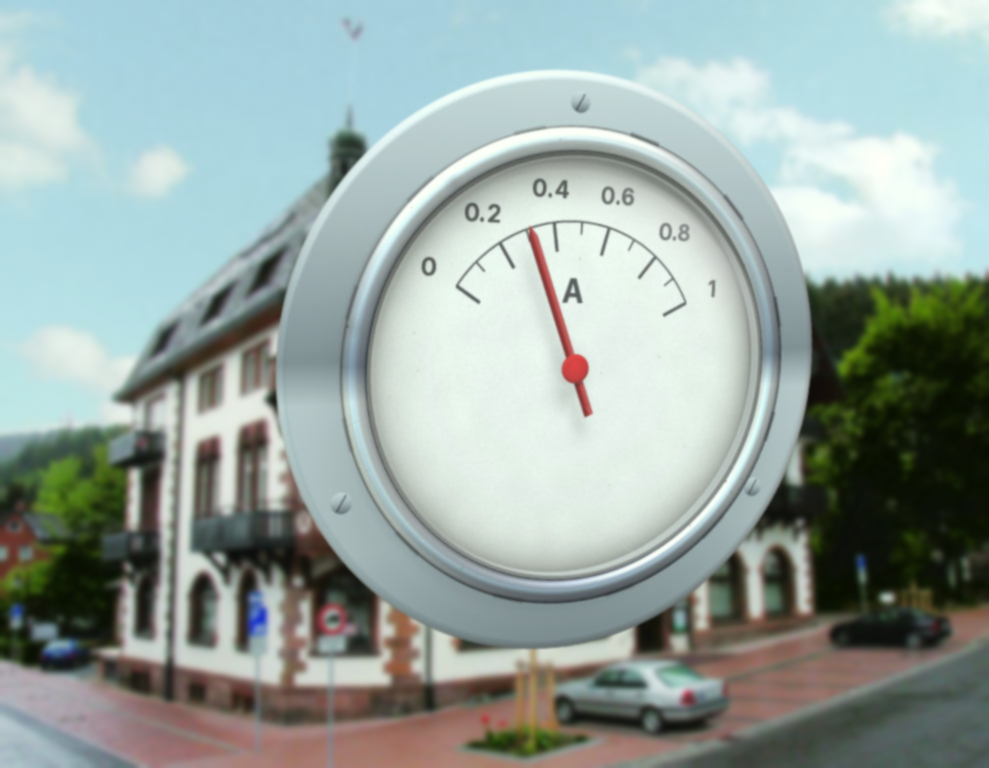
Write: A 0.3
